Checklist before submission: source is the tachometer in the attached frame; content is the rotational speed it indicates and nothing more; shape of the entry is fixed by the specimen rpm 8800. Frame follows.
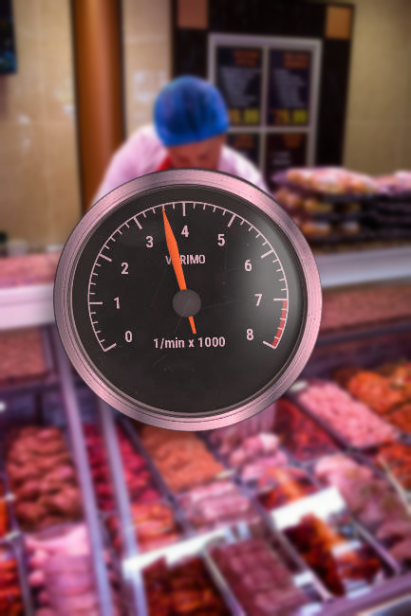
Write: rpm 3600
